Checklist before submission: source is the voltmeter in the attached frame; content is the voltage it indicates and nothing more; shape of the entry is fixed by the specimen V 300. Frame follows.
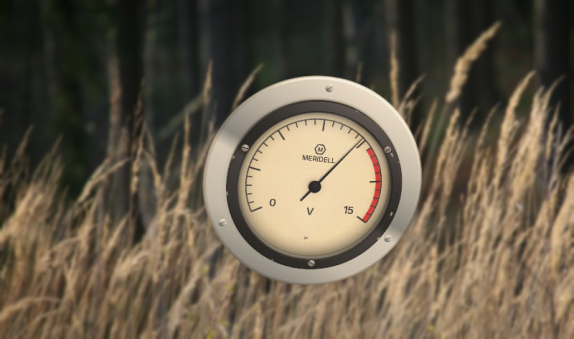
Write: V 9.75
